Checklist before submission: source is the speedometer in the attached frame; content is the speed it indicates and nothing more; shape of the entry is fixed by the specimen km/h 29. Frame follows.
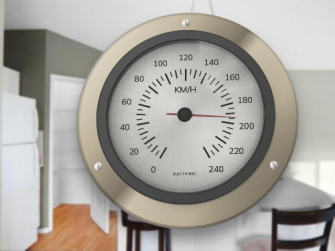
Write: km/h 195
